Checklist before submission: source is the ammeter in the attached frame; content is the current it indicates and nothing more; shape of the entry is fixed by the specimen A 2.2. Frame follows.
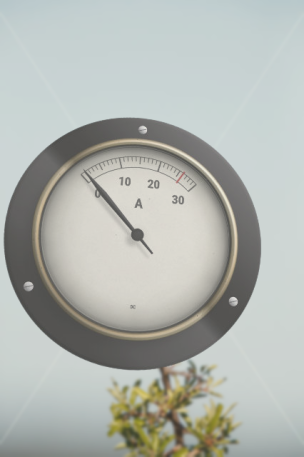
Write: A 1
